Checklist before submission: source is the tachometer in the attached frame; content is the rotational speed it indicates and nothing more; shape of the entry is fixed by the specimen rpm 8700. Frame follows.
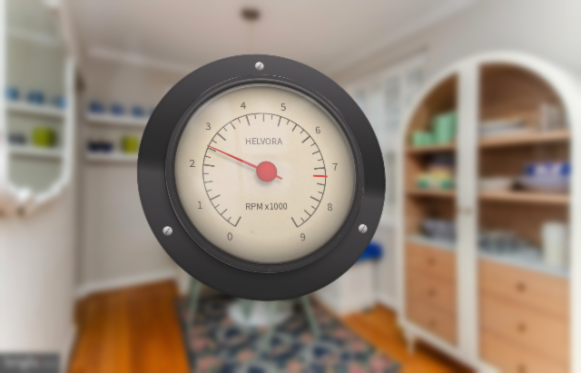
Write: rpm 2500
